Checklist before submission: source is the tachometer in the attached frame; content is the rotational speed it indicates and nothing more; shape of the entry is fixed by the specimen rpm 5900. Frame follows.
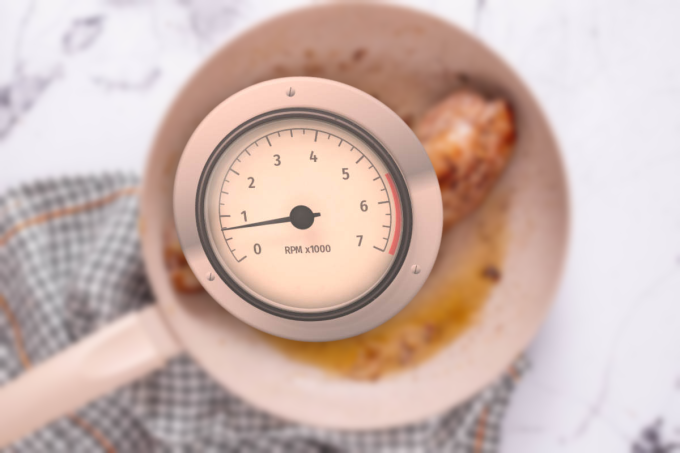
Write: rpm 750
